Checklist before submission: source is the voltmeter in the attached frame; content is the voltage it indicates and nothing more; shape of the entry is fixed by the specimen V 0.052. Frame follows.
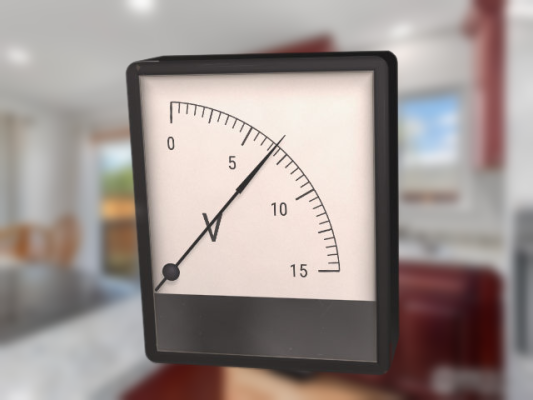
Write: V 6.75
